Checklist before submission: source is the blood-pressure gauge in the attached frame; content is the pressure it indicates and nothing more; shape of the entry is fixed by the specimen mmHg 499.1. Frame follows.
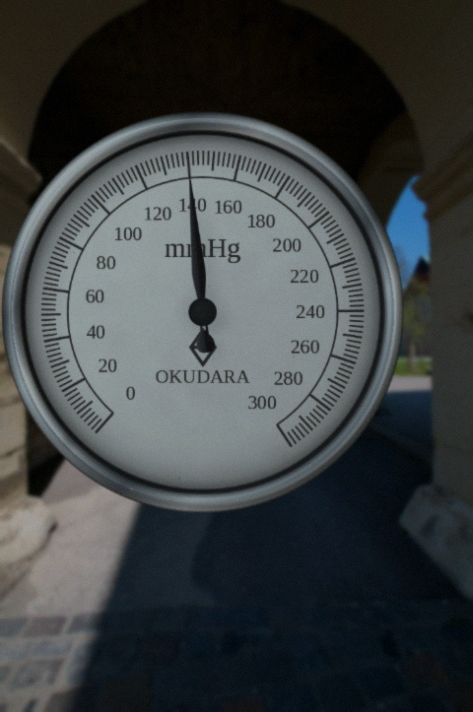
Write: mmHg 140
